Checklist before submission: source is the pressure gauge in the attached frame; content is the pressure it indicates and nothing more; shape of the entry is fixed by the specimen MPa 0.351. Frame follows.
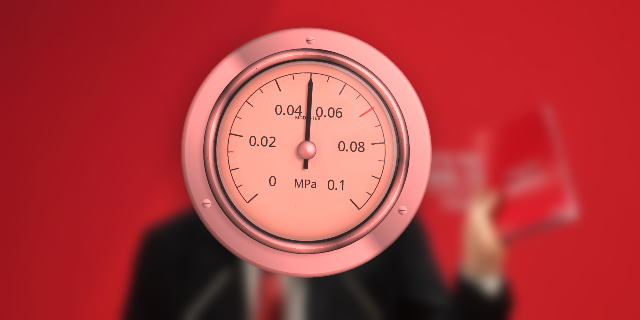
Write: MPa 0.05
